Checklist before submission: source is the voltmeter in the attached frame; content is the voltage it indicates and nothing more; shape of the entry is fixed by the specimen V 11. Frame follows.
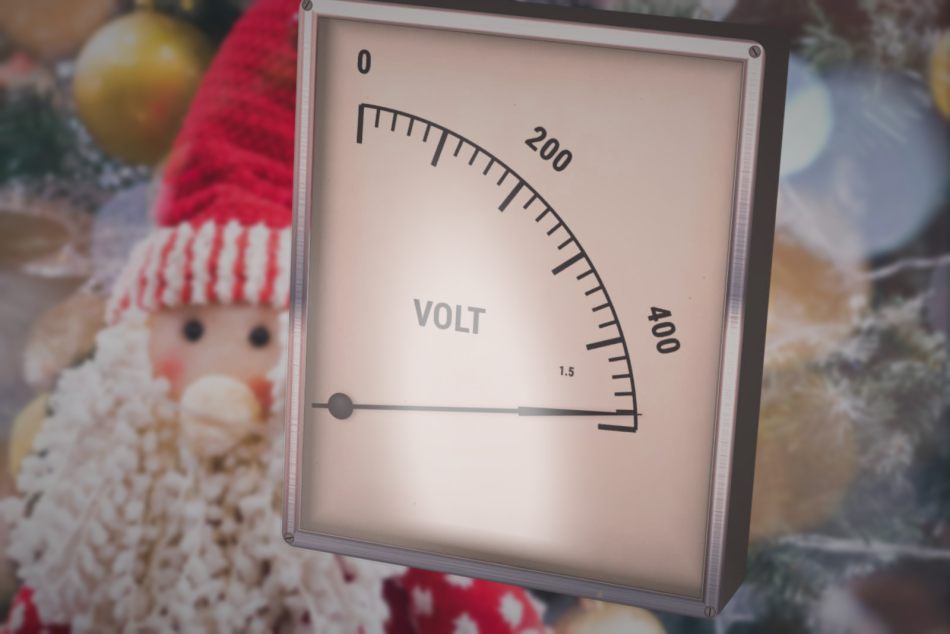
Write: V 480
